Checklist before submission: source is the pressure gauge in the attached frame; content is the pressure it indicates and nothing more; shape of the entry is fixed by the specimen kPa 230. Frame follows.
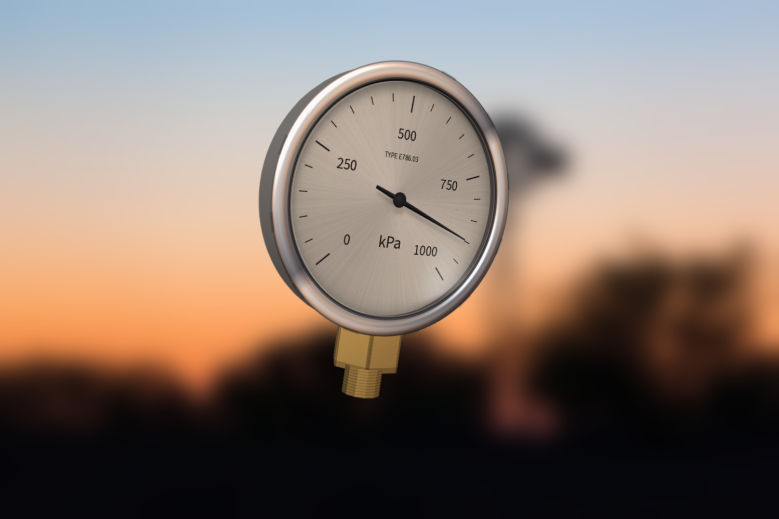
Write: kPa 900
